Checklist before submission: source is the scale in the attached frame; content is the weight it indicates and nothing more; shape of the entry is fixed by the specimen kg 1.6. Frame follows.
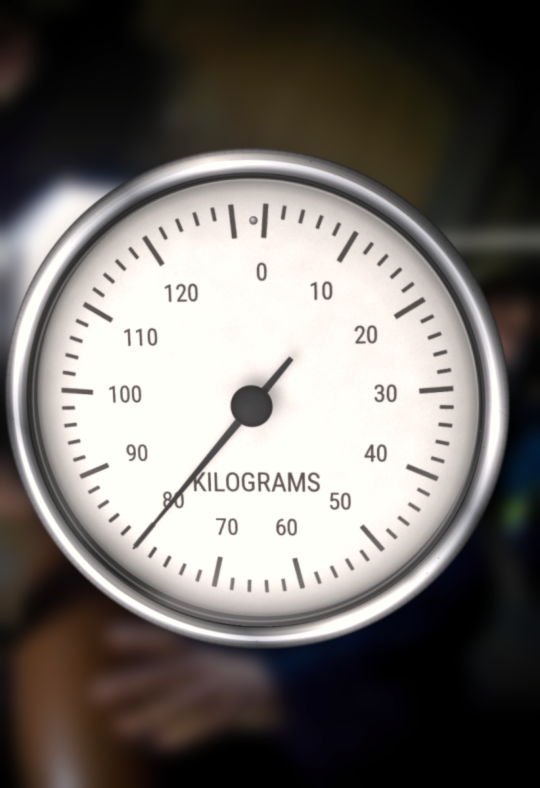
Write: kg 80
